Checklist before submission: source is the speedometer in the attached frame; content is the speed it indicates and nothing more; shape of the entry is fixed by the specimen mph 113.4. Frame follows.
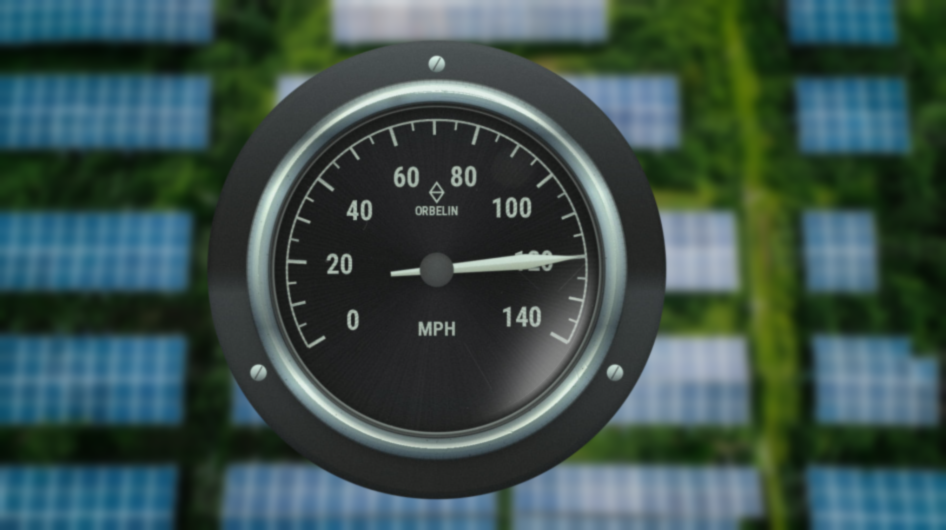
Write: mph 120
